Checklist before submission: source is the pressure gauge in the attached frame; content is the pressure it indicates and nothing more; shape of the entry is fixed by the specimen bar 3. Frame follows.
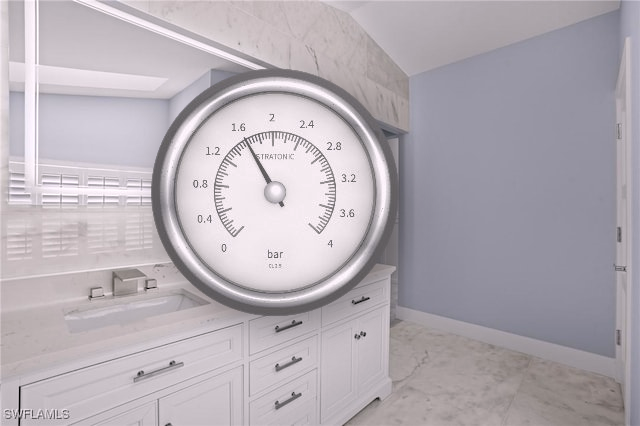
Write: bar 1.6
